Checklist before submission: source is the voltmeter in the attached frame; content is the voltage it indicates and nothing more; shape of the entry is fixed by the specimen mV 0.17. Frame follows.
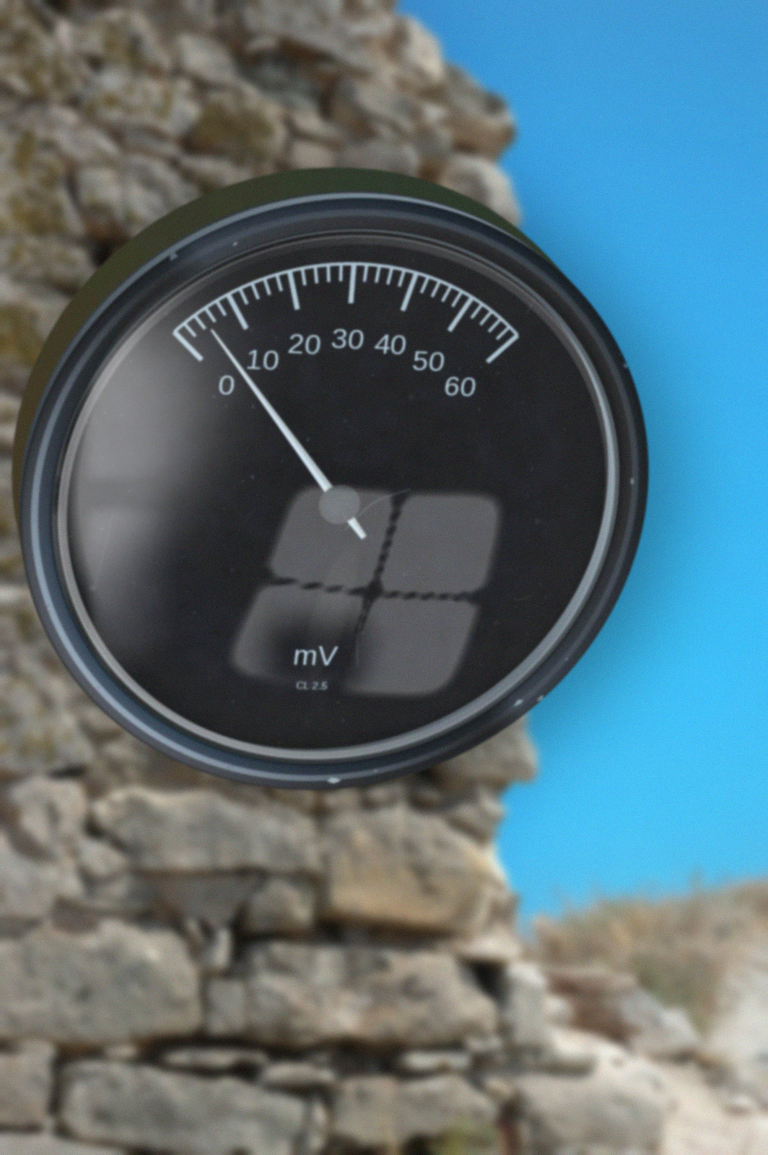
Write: mV 5
